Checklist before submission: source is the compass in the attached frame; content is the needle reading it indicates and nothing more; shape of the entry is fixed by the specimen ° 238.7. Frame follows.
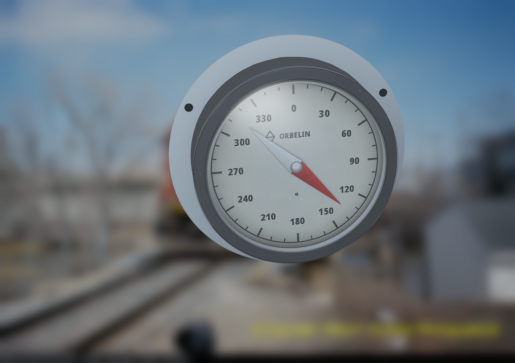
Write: ° 135
